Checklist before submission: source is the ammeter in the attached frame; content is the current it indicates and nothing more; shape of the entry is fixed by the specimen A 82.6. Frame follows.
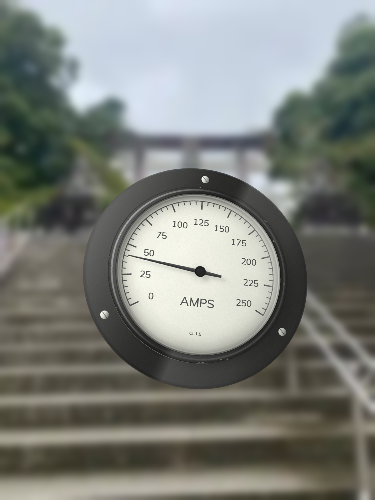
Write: A 40
